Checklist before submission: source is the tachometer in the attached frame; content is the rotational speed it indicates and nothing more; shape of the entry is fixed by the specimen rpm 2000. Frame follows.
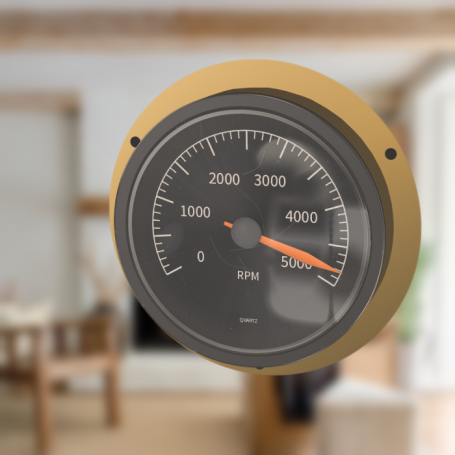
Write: rpm 4800
